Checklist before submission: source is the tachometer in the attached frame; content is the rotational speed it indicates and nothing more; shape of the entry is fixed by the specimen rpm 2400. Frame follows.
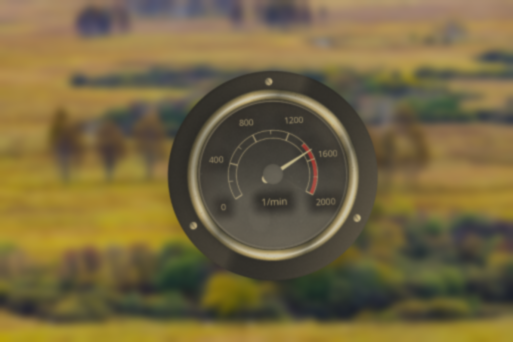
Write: rpm 1500
